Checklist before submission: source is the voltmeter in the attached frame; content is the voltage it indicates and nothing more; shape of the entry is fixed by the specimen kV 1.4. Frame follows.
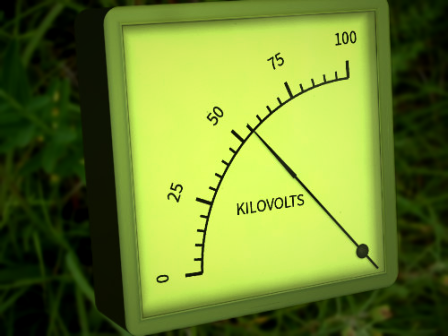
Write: kV 55
